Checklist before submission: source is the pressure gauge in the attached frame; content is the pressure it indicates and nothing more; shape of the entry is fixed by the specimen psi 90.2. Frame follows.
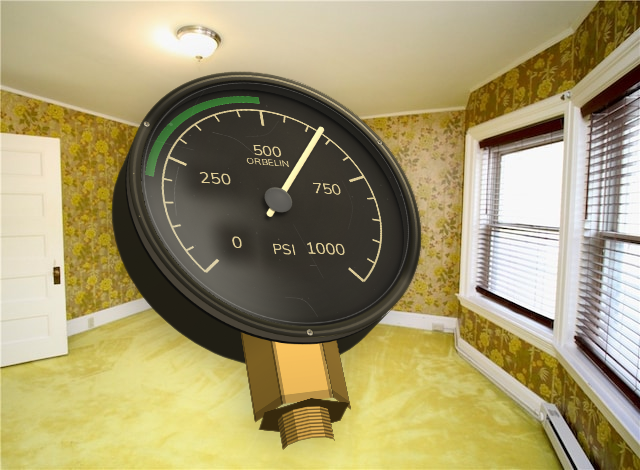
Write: psi 625
